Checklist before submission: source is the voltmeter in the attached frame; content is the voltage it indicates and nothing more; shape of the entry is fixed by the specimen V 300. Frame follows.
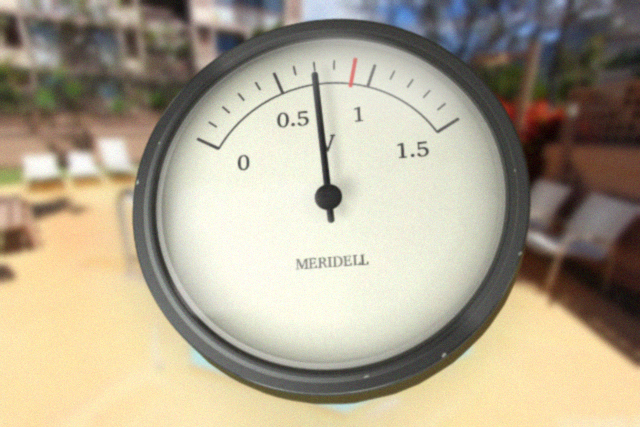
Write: V 0.7
